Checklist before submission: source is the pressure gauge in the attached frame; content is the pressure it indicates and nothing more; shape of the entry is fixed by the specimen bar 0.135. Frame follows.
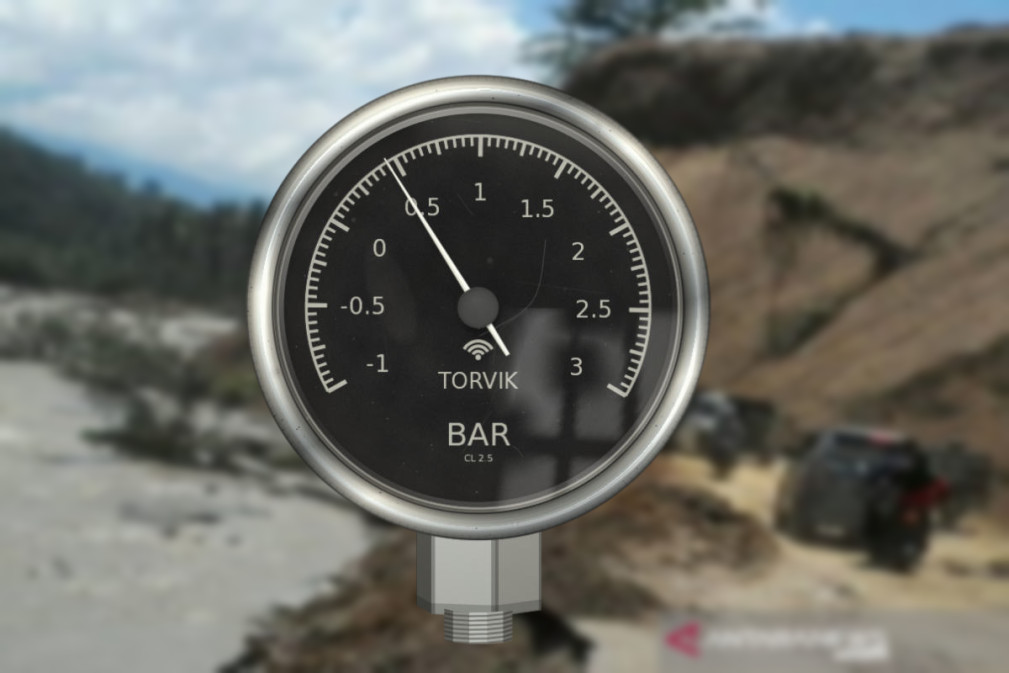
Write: bar 0.45
